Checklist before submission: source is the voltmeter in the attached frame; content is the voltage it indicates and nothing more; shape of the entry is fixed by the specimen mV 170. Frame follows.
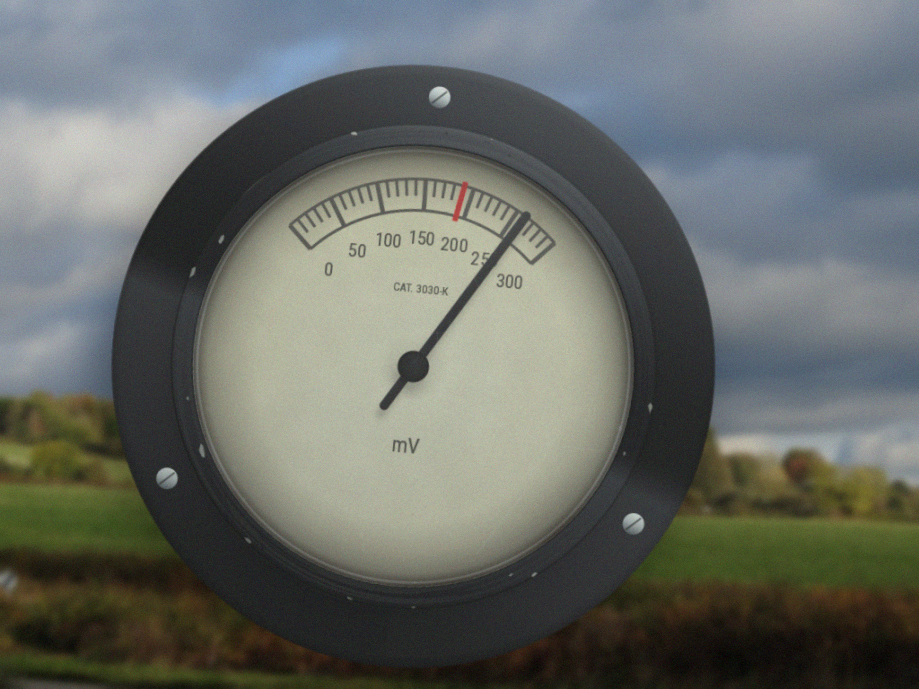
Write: mV 260
